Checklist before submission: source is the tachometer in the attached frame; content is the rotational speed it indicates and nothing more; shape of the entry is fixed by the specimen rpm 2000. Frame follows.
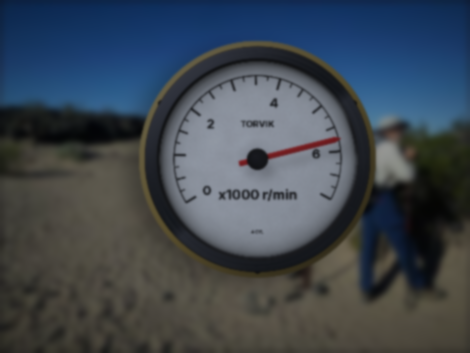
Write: rpm 5750
